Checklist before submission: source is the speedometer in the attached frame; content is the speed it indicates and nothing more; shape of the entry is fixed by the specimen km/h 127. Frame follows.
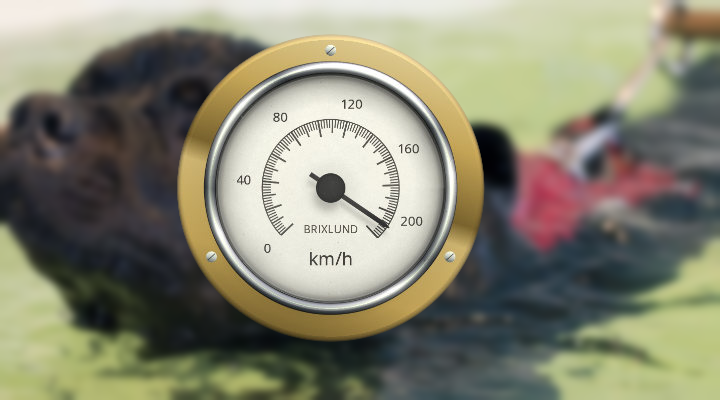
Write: km/h 210
